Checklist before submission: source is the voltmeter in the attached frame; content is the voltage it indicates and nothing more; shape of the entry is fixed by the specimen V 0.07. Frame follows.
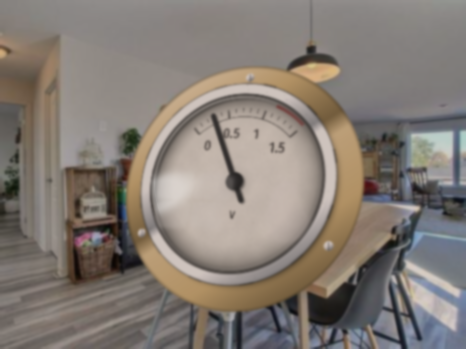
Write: V 0.3
